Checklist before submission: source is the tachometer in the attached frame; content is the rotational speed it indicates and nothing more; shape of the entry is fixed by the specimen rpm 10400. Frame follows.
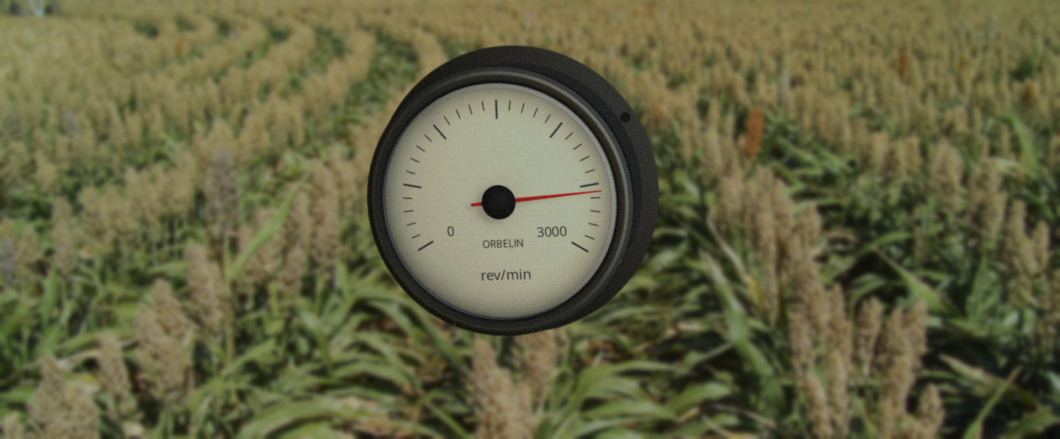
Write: rpm 2550
